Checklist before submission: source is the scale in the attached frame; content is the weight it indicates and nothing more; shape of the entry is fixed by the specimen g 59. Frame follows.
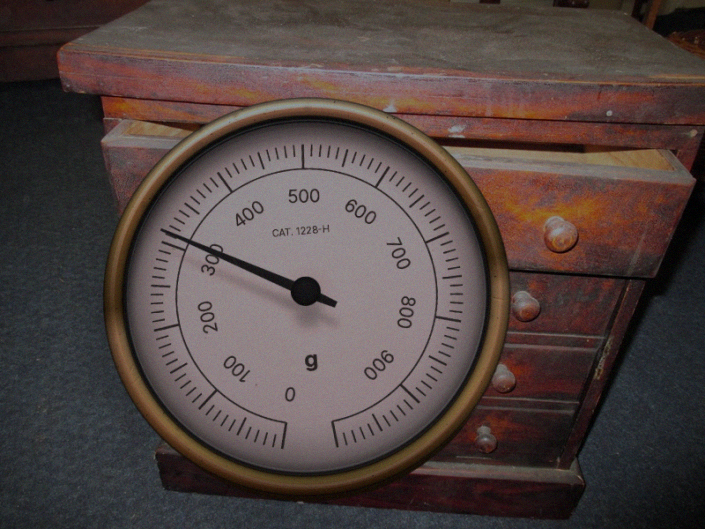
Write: g 310
